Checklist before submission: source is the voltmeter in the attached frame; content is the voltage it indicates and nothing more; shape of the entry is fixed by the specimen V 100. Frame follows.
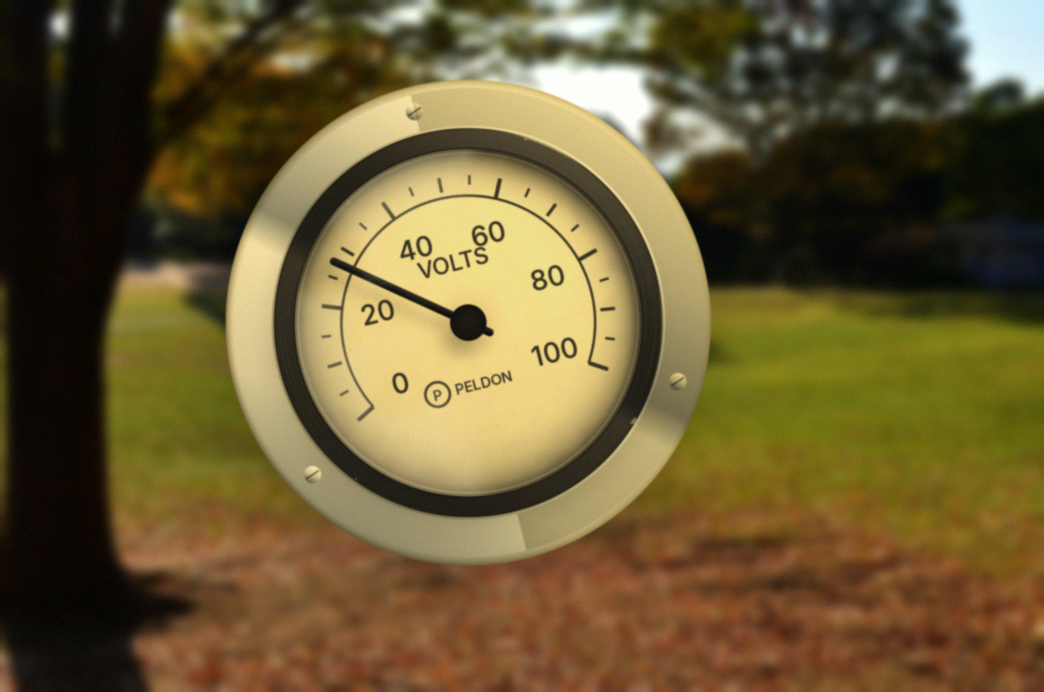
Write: V 27.5
